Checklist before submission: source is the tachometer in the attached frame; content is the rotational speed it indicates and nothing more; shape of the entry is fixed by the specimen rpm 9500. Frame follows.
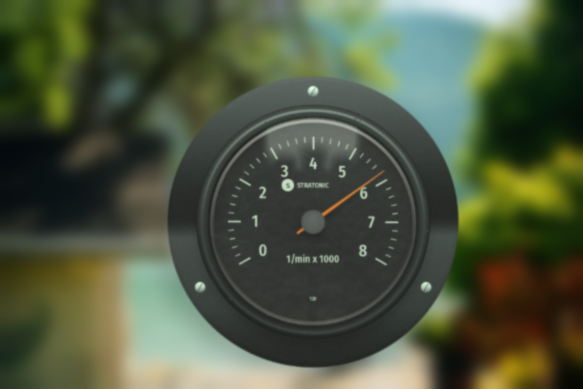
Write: rpm 5800
